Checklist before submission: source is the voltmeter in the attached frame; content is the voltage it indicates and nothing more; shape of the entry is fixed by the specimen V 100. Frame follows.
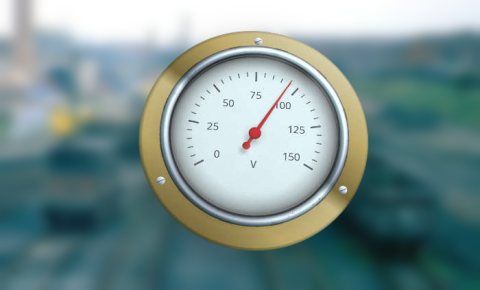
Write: V 95
